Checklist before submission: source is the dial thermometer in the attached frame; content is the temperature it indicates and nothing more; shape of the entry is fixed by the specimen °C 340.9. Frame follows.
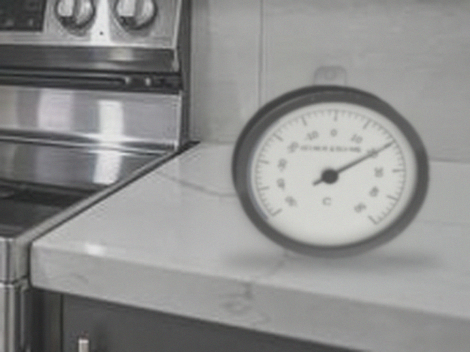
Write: °C 20
